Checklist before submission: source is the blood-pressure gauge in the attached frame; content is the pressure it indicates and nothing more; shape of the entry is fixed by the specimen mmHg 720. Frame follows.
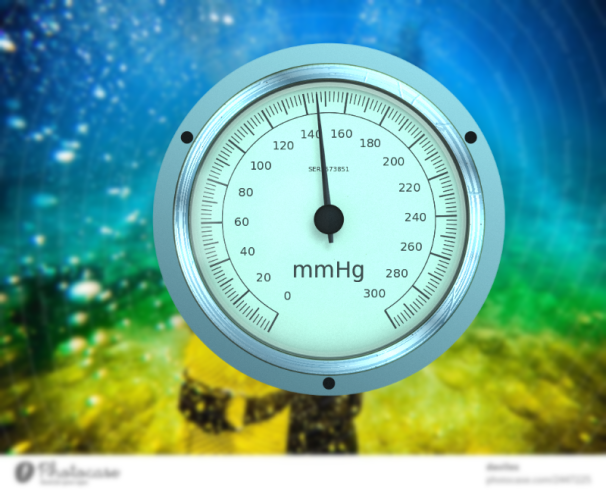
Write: mmHg 146
